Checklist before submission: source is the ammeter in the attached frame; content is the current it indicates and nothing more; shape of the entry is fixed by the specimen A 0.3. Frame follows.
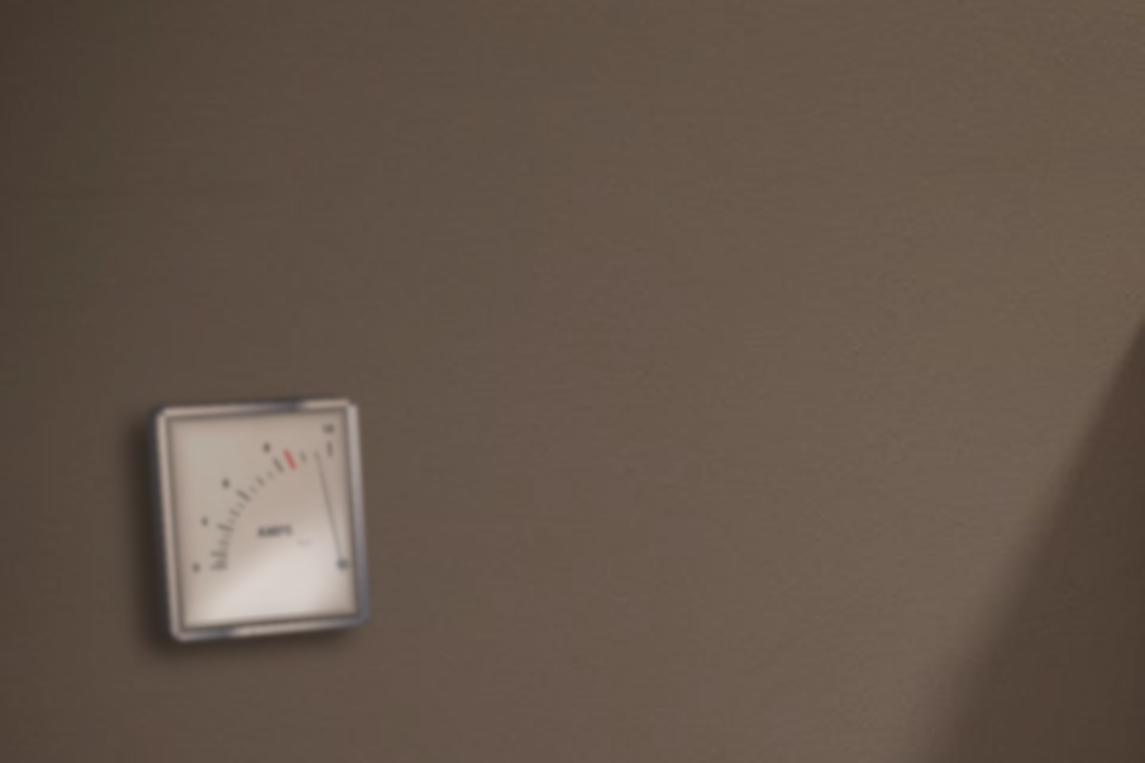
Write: A 9.5
